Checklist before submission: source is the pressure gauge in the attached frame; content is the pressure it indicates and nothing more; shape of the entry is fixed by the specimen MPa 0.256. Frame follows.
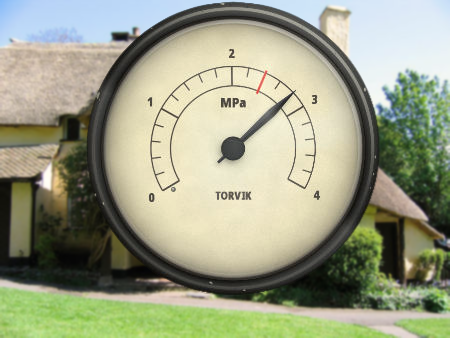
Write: MPa 2.8
